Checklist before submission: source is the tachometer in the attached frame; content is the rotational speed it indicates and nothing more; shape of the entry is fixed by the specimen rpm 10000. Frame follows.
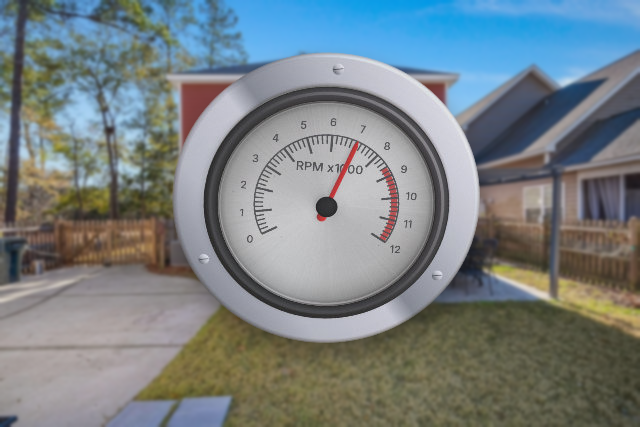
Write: rpm 7000
